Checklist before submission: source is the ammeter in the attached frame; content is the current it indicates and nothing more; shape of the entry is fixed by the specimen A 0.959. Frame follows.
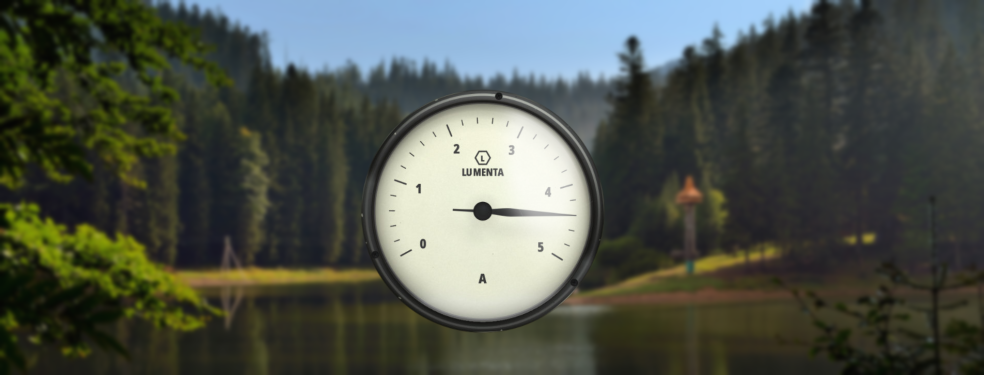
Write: A 4.4
